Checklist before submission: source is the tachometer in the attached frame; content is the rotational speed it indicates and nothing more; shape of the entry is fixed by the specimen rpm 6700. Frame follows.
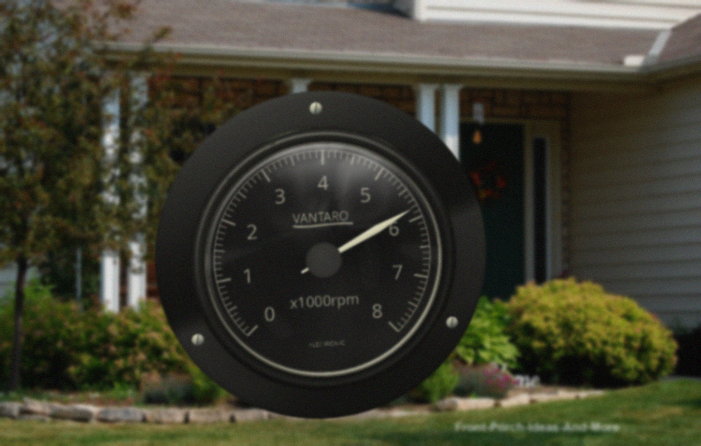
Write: rpm 5800
